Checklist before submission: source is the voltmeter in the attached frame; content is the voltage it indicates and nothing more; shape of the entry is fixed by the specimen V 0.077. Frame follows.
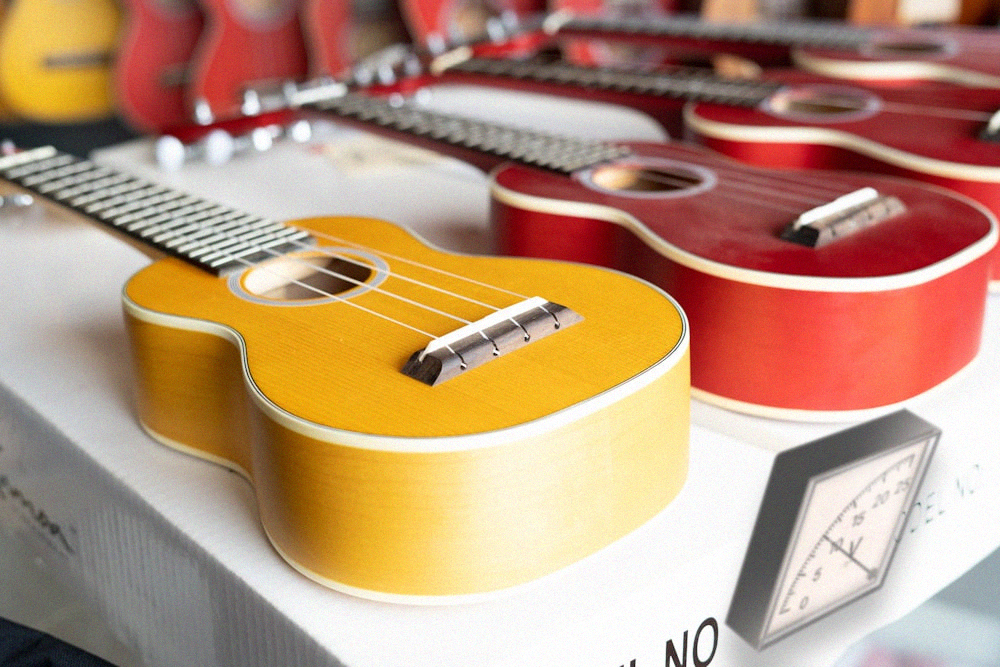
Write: V 10
